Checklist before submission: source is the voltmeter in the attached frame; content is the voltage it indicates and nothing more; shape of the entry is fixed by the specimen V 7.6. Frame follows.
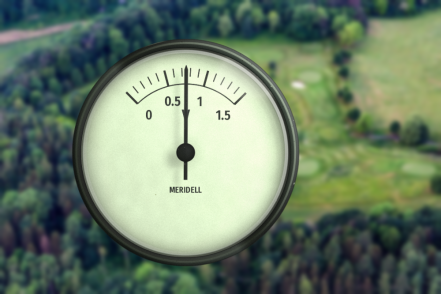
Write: V 0.75
